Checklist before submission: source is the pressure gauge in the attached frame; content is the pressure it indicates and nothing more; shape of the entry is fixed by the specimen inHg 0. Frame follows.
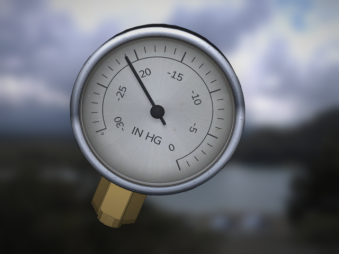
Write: inHg -21
